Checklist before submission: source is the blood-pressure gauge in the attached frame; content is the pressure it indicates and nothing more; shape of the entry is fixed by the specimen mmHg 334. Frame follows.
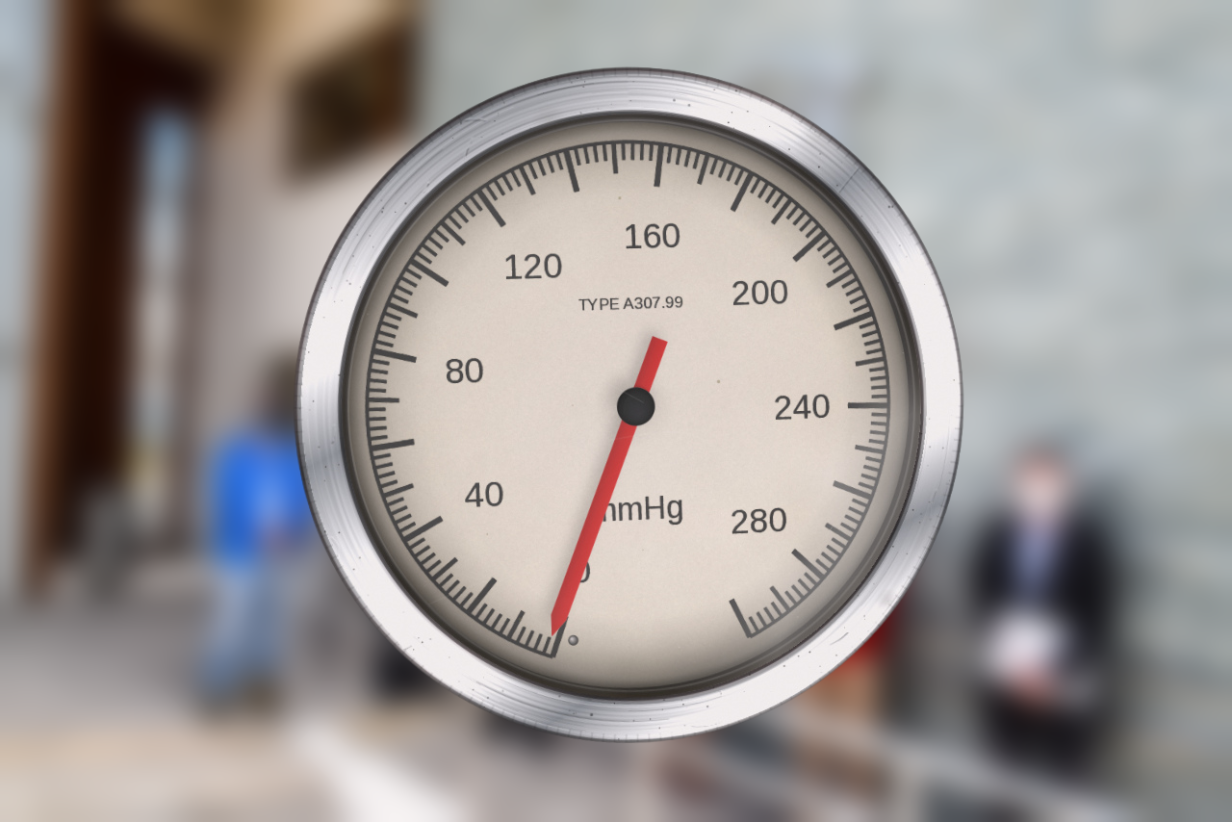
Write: mmHg 2
